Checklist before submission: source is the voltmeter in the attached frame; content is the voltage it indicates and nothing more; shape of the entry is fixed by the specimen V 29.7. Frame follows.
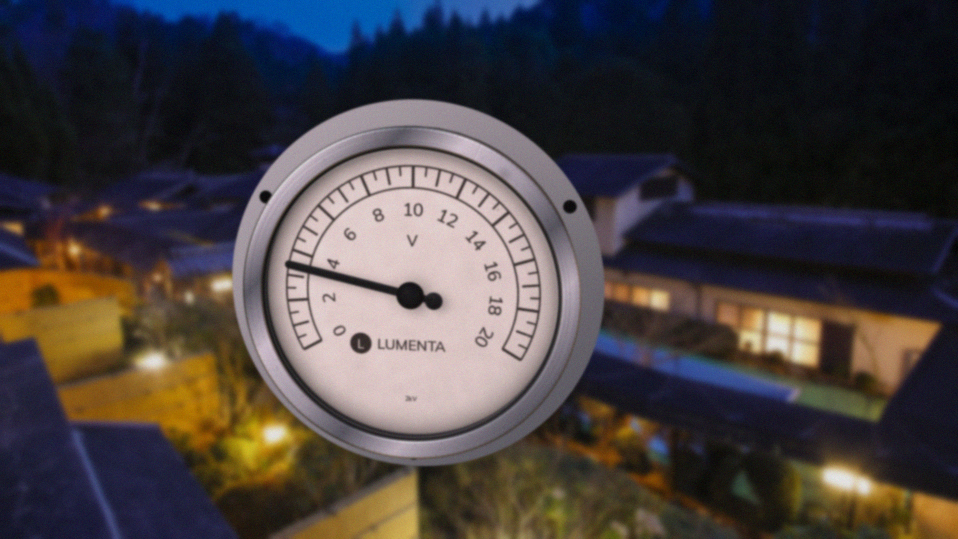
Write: V 3.5
